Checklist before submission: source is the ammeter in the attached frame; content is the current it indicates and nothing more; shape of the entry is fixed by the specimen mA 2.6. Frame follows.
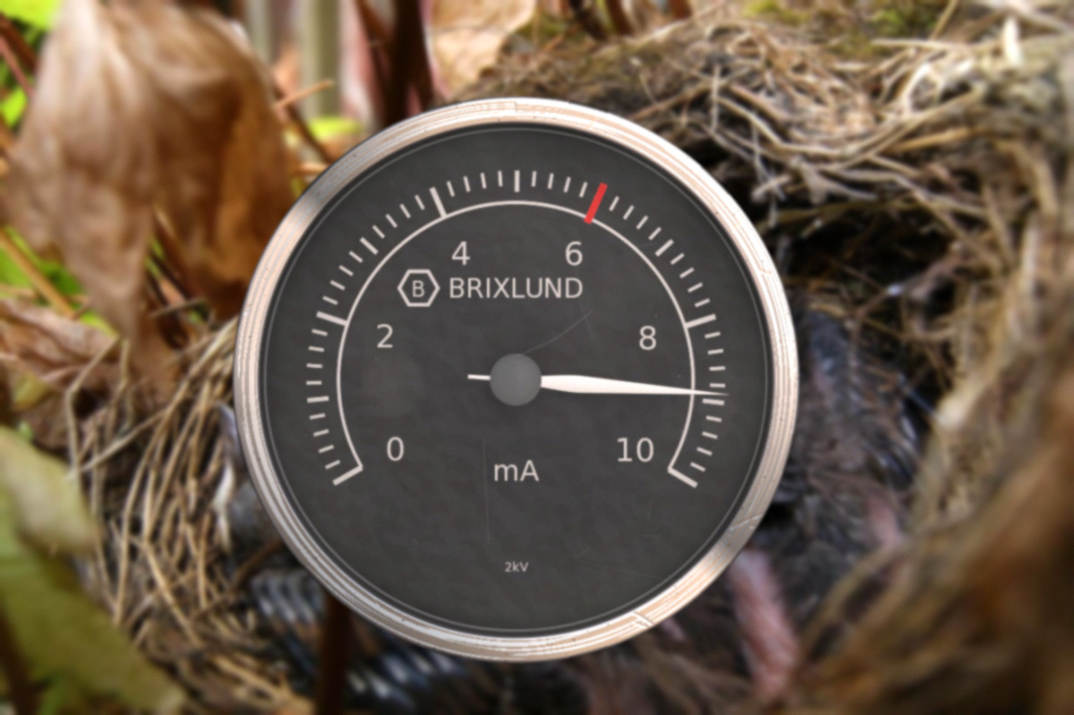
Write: mA 8.9
